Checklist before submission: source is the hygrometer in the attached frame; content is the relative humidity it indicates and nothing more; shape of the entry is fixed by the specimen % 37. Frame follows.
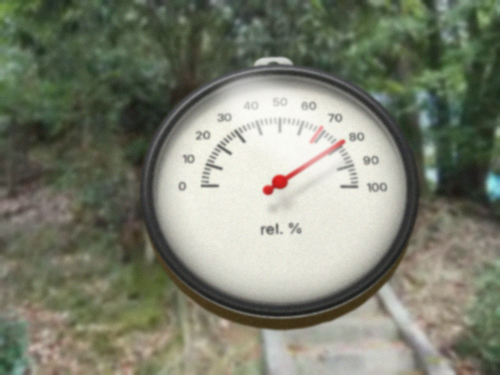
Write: % 80
